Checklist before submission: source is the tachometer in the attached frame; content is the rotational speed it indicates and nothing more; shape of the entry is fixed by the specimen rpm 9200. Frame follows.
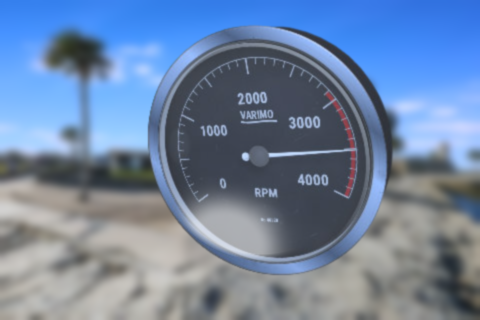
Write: rpm 3500
